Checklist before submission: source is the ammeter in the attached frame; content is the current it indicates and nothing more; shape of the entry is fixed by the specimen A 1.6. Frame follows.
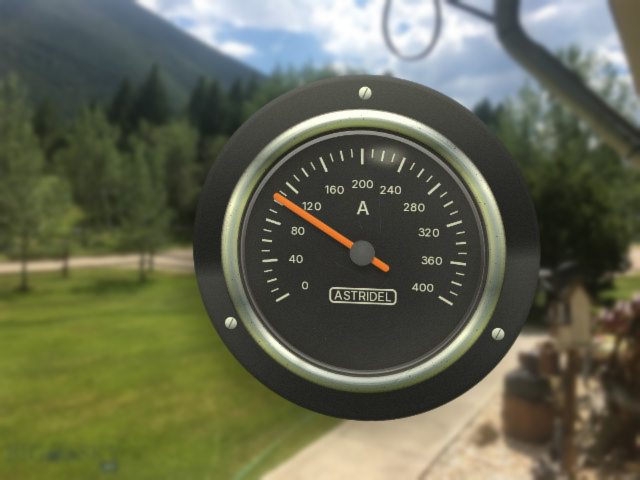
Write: A 105
